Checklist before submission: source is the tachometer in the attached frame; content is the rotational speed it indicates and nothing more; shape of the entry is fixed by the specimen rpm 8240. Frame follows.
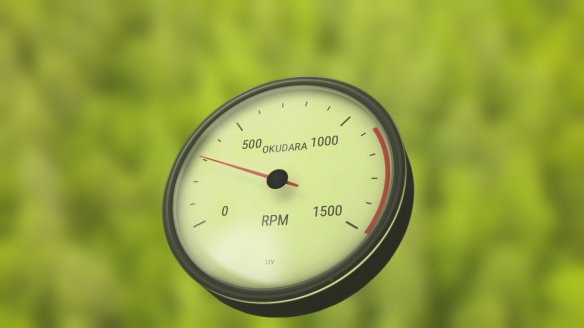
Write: rpm 300
